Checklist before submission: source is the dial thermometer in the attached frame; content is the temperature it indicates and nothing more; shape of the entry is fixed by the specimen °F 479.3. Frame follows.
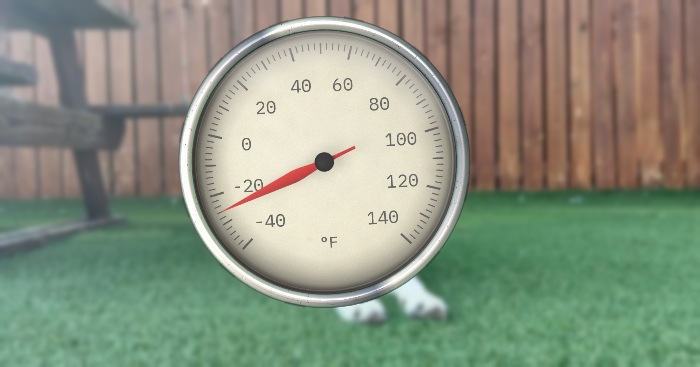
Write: °F -26
